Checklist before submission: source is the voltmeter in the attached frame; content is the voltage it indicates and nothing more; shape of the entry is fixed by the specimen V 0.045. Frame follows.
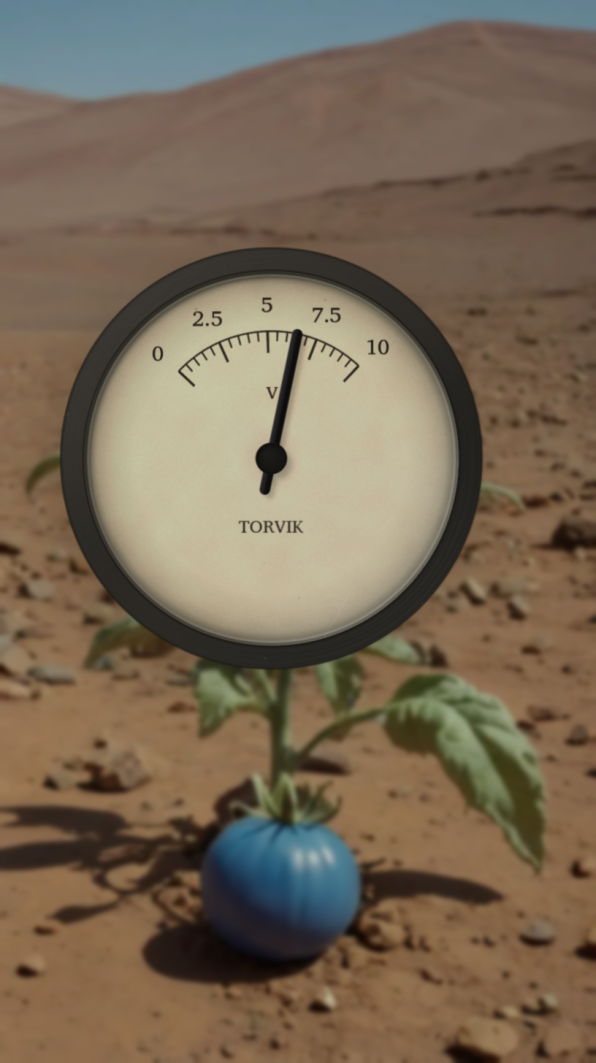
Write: V 6.5
